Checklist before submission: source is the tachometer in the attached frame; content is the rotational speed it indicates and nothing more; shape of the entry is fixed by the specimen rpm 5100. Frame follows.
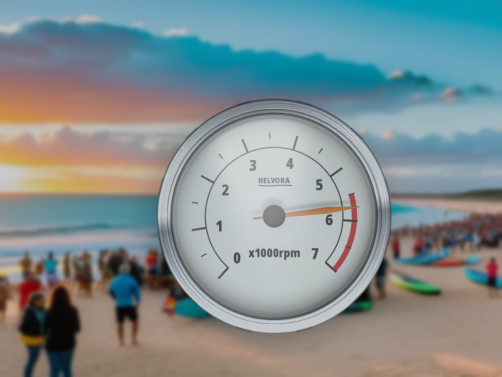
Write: rpm 5750
